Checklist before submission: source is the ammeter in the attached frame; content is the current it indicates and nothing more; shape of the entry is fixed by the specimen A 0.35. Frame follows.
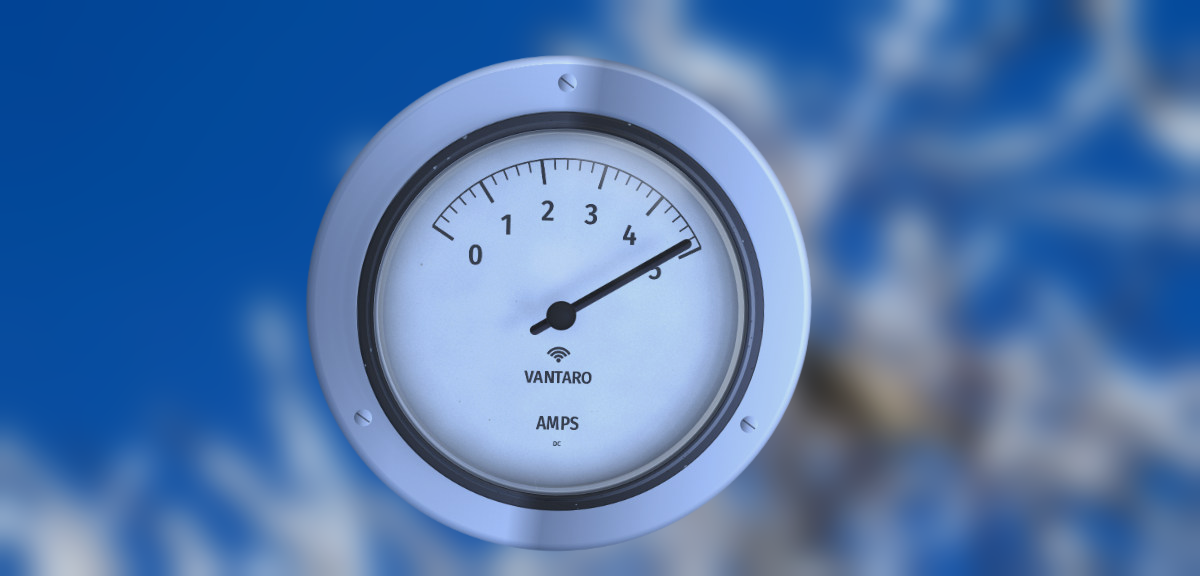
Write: A 4.8
